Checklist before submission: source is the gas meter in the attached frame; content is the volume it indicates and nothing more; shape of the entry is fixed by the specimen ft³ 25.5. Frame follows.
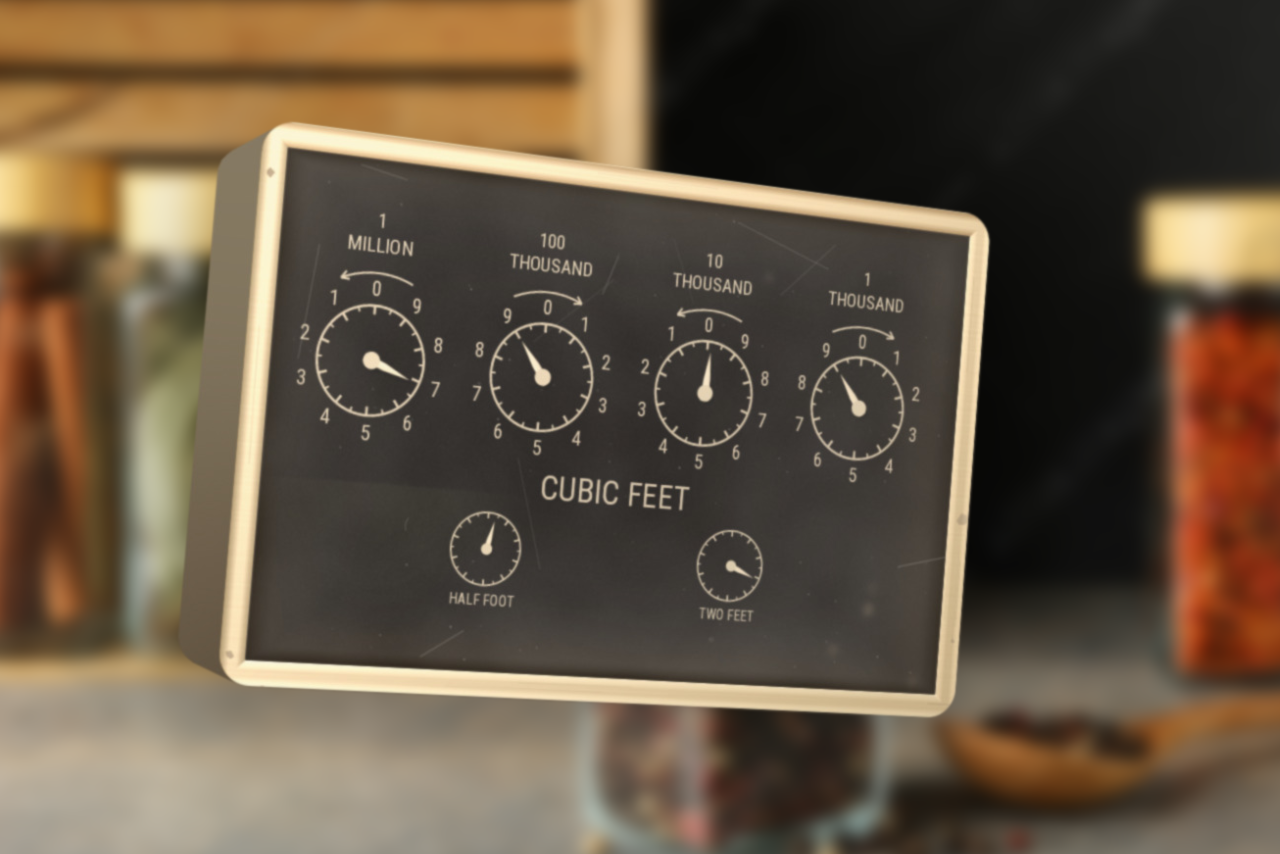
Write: ft³ 689900
